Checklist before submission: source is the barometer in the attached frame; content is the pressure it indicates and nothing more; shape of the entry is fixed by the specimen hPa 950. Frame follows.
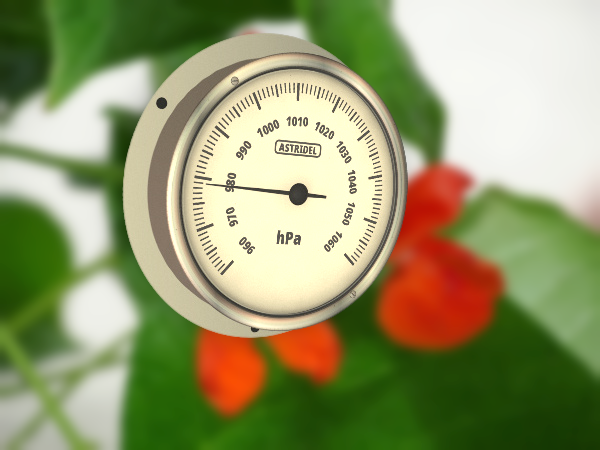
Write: hPa 979
